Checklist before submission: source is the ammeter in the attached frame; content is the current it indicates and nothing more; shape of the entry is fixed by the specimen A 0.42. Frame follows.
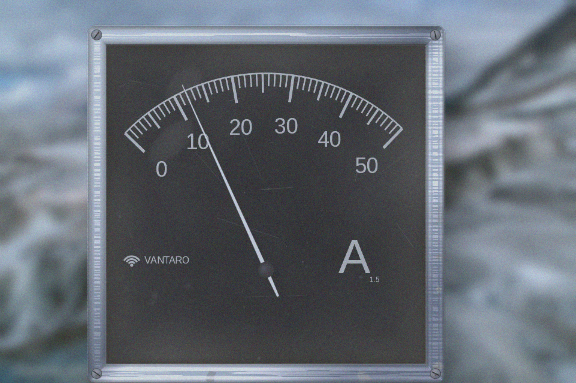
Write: A 12
